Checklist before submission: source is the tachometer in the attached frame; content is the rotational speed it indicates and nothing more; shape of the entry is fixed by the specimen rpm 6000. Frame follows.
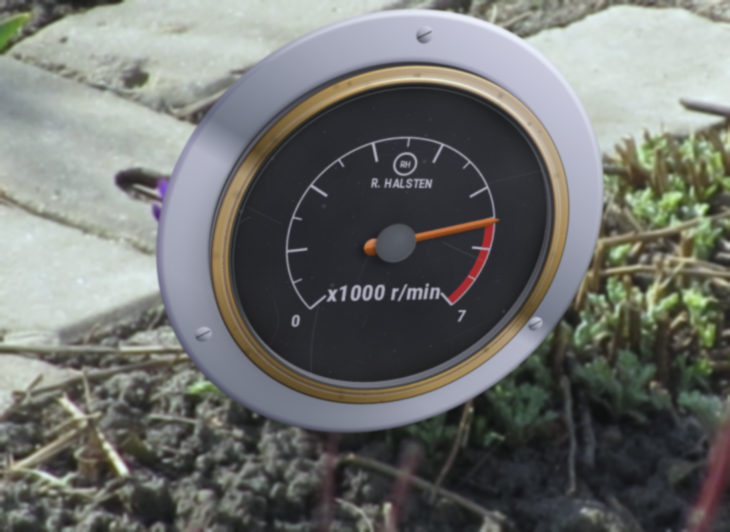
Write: rpm 5500
